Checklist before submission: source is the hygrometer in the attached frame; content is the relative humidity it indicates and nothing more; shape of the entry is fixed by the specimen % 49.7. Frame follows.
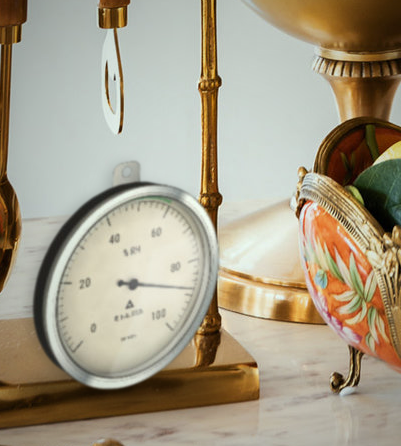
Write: % 88
